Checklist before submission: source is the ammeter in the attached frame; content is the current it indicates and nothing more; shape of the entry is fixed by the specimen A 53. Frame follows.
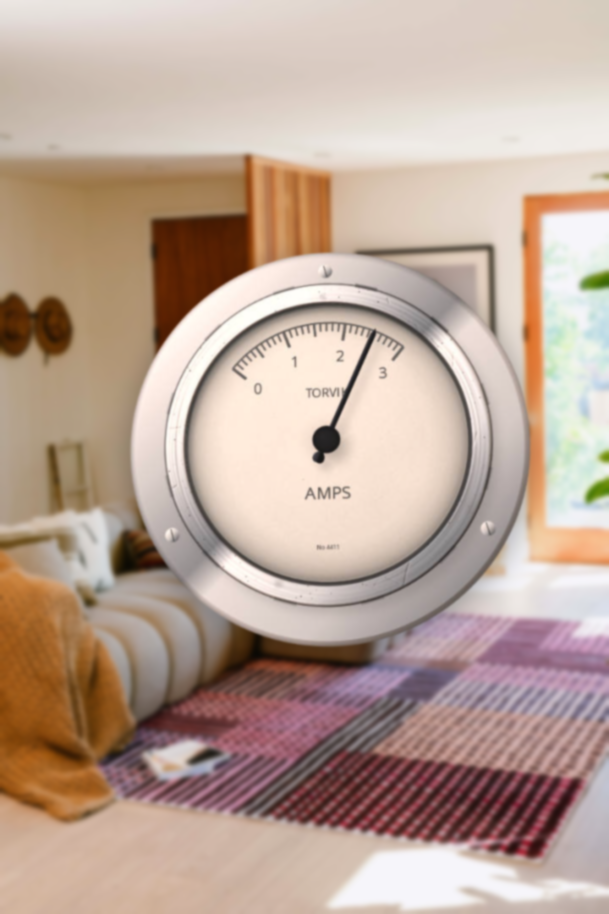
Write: A 2.5
